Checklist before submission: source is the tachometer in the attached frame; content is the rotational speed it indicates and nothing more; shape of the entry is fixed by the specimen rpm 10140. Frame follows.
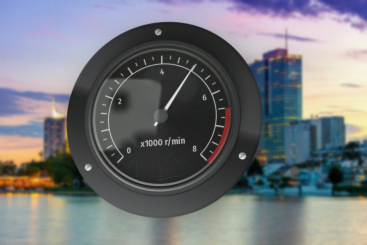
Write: rpm 5000
